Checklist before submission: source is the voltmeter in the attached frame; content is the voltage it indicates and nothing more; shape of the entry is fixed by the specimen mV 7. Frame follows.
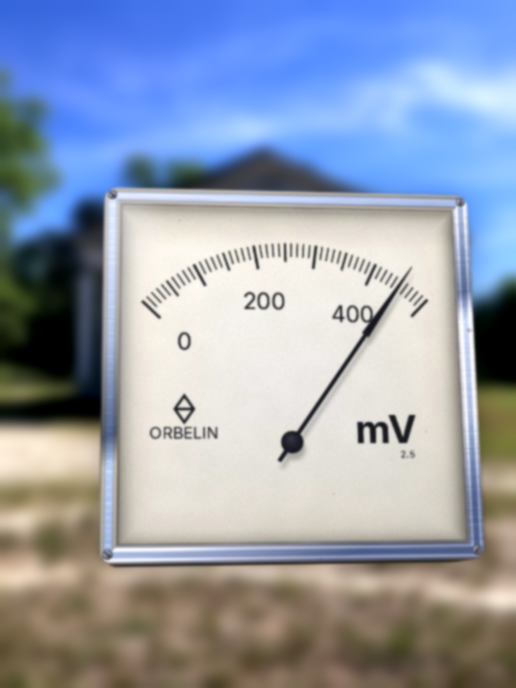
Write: mV 450
